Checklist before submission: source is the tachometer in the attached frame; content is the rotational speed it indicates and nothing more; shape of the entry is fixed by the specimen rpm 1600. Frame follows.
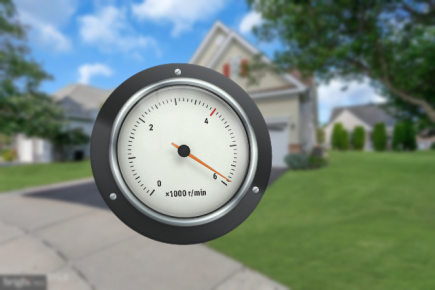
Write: rpm 5900
